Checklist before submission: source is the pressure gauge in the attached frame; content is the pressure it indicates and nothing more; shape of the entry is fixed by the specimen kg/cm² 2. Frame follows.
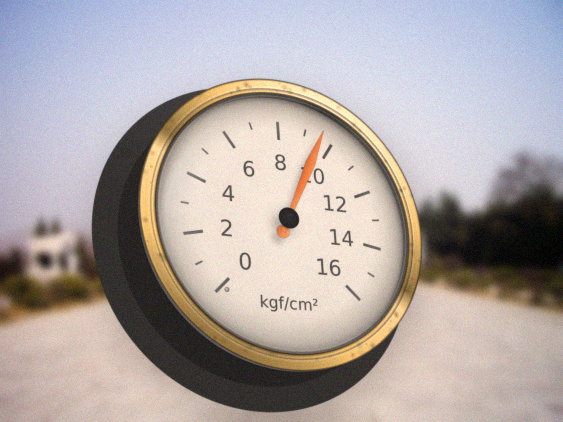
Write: kg/cm² 9.5
